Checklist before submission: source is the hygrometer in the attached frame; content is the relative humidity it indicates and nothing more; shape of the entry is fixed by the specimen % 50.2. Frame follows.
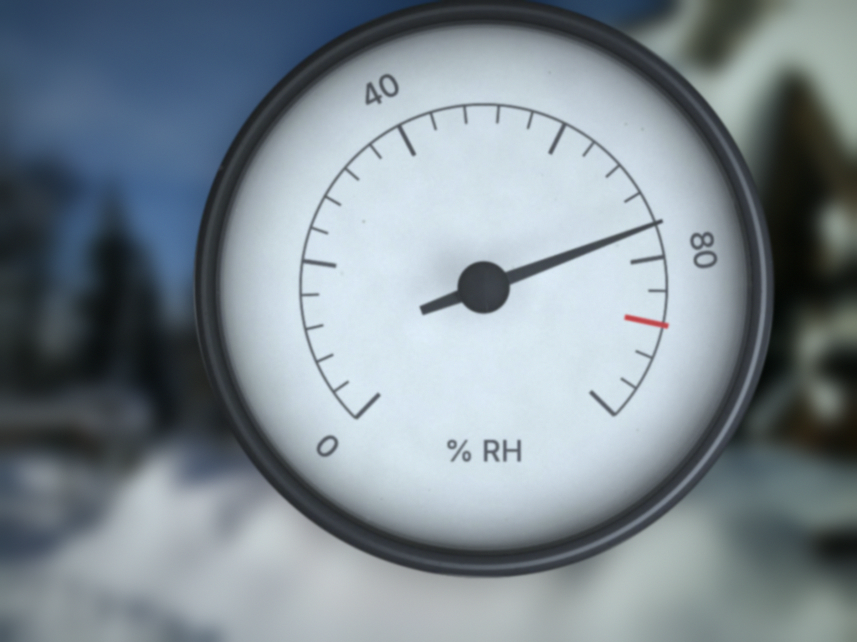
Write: % 76
